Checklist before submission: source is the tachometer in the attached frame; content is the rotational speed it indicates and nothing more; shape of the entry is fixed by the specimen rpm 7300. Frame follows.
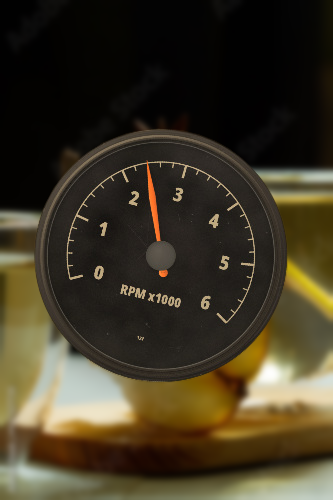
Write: rpm 2400
